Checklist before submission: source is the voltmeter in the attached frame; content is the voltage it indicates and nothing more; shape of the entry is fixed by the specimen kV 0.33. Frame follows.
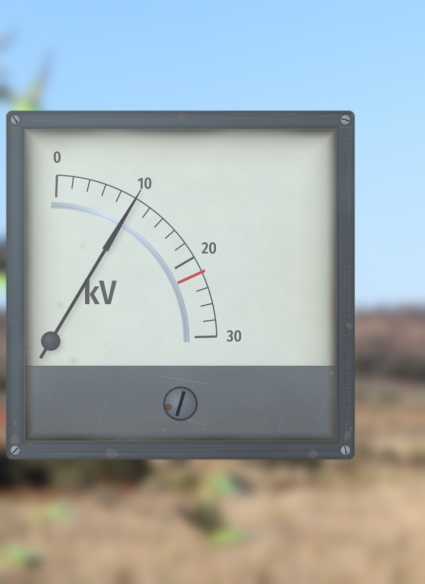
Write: kV 10
